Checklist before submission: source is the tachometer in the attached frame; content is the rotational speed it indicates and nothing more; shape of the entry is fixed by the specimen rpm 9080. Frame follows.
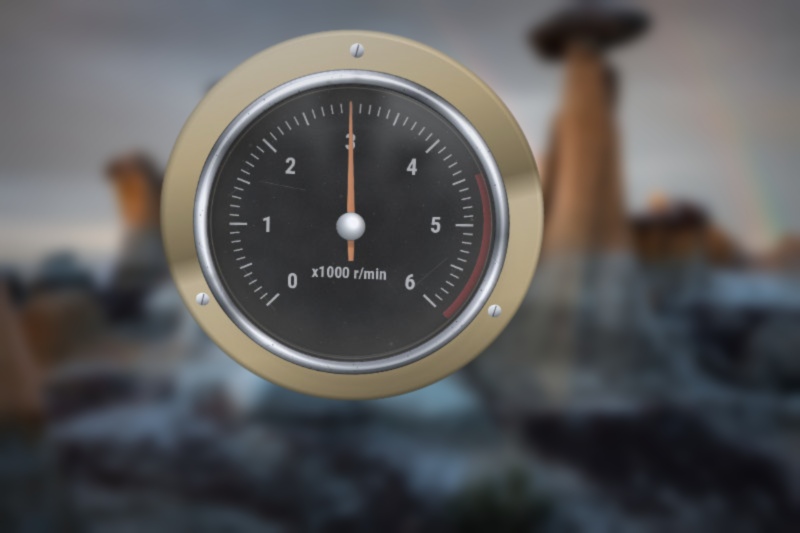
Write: rpm 3000
